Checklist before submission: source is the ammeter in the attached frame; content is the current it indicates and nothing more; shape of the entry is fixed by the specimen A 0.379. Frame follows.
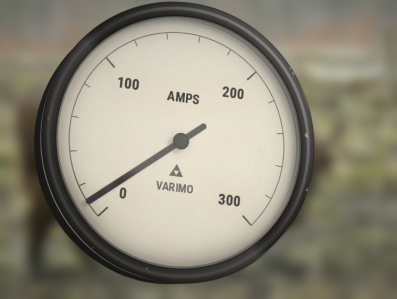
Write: A 10
